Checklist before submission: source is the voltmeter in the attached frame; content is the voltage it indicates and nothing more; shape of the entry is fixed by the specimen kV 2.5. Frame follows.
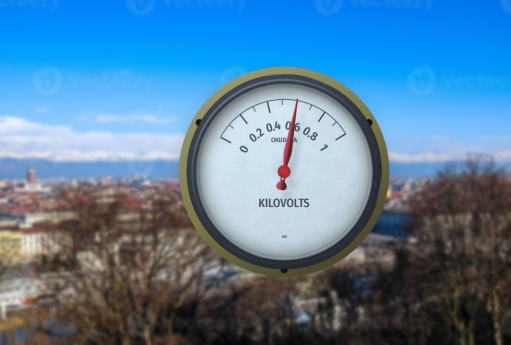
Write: kV 0.6
